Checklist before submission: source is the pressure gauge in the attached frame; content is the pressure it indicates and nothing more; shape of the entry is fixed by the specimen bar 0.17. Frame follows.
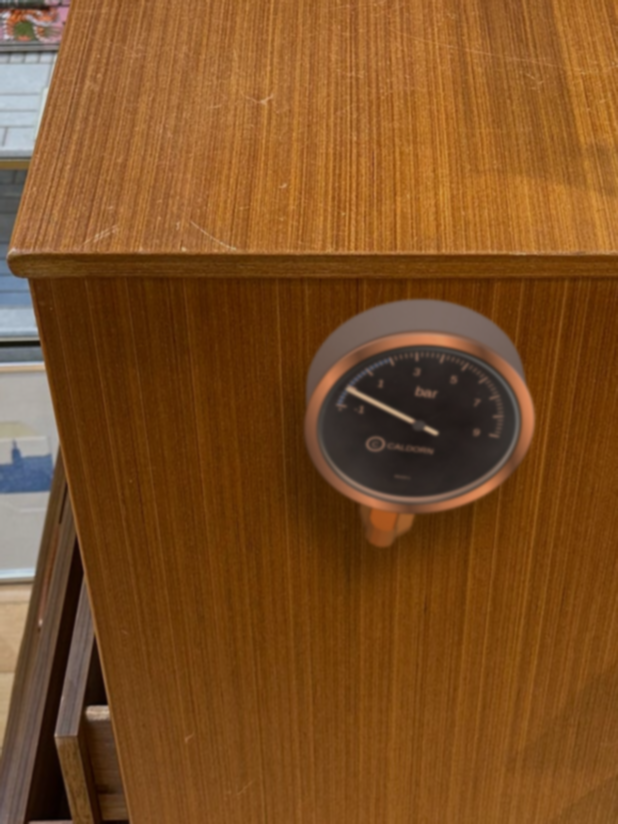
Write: bar 0
